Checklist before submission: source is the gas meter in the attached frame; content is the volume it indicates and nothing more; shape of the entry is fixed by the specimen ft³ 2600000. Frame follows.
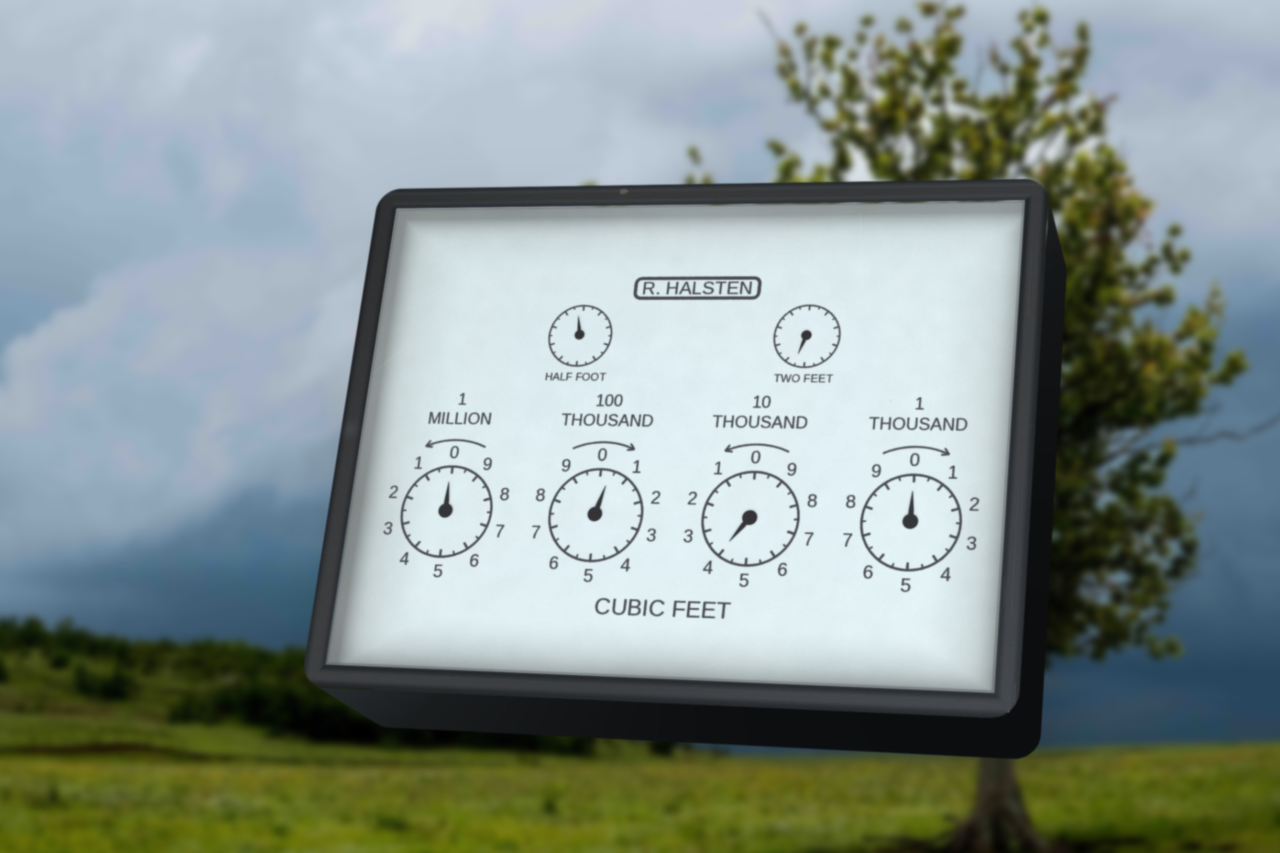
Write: ft³ 4000
